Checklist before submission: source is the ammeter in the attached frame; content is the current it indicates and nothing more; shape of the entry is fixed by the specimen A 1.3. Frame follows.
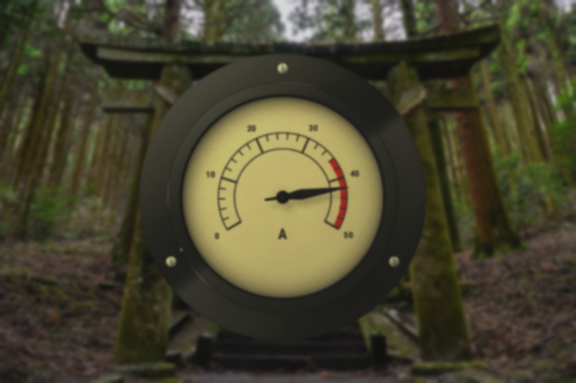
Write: A 42
